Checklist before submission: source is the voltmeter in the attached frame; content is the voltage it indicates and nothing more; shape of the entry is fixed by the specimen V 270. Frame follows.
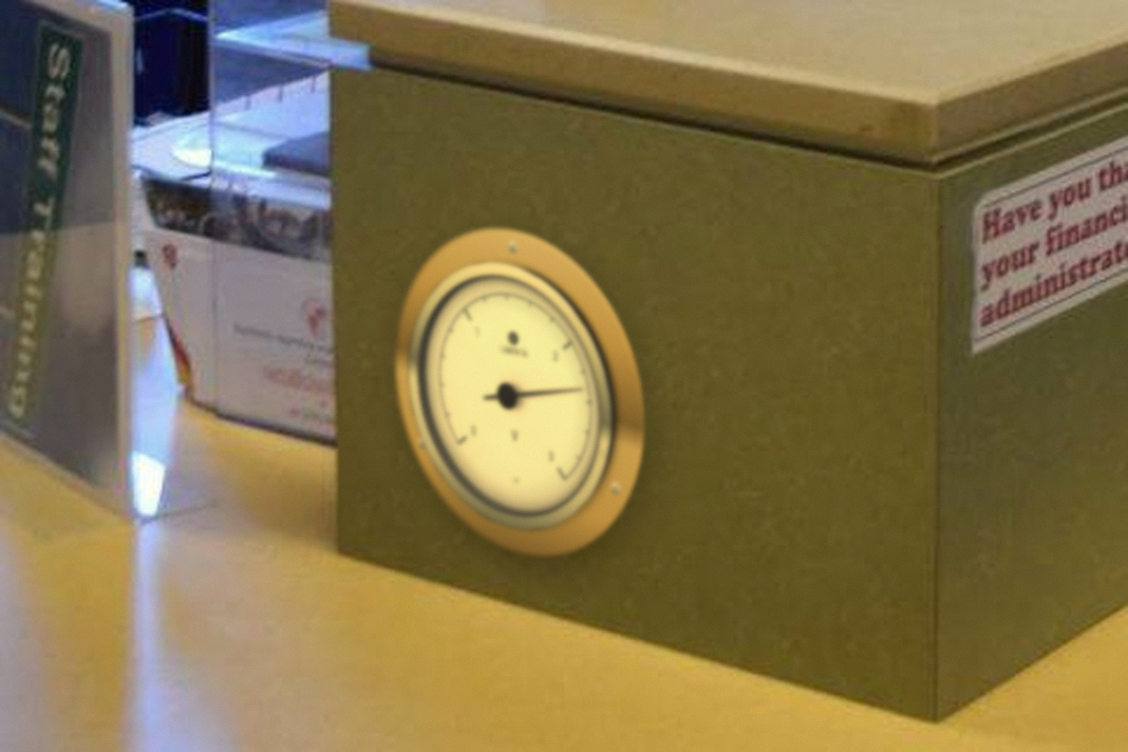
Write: V 2.3
